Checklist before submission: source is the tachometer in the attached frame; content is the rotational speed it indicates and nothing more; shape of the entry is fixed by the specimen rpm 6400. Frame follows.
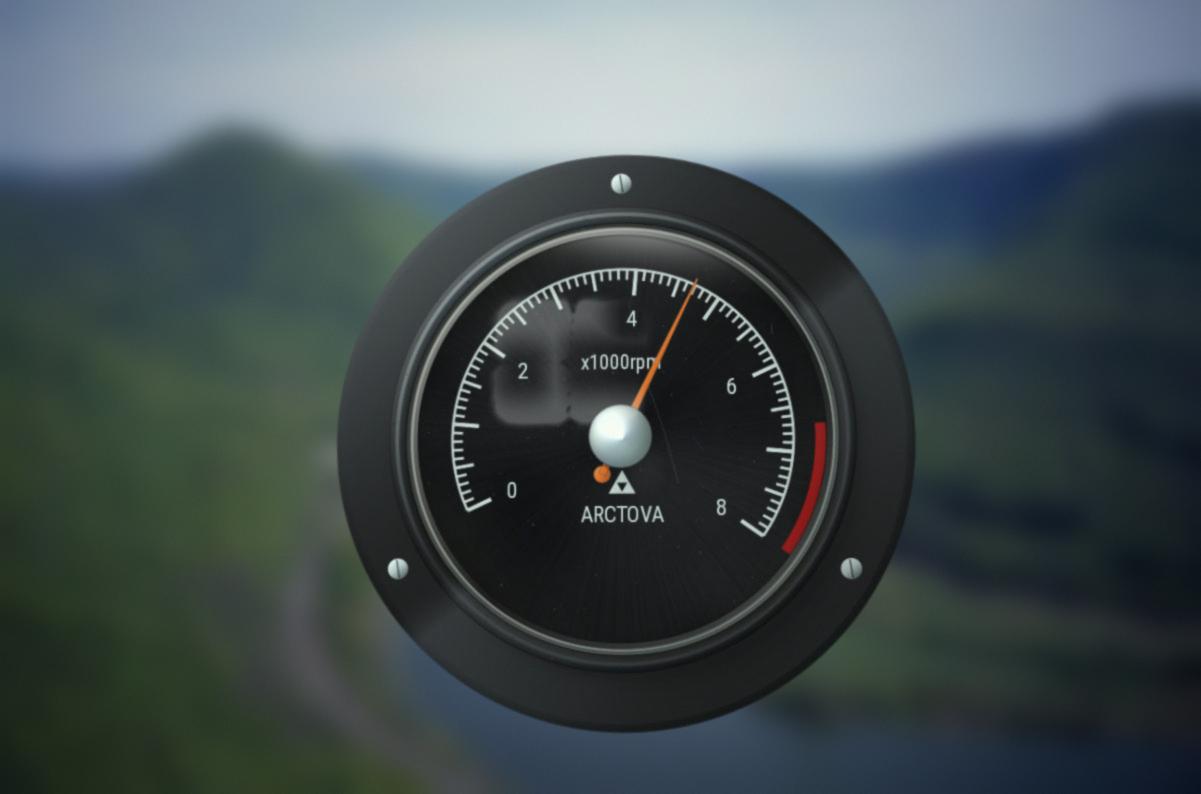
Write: rpm 4700
